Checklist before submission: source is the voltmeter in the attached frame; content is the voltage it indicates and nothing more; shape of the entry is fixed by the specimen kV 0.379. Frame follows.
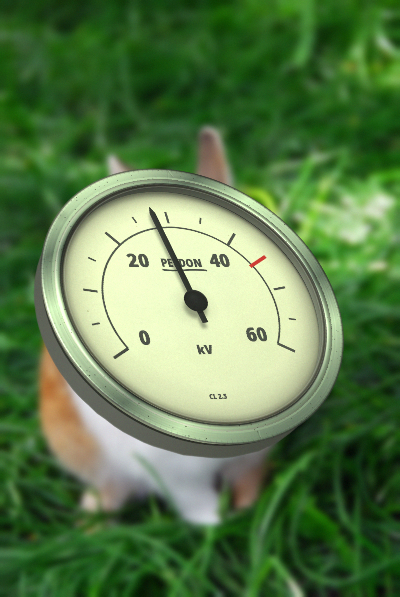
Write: kV 27.5
